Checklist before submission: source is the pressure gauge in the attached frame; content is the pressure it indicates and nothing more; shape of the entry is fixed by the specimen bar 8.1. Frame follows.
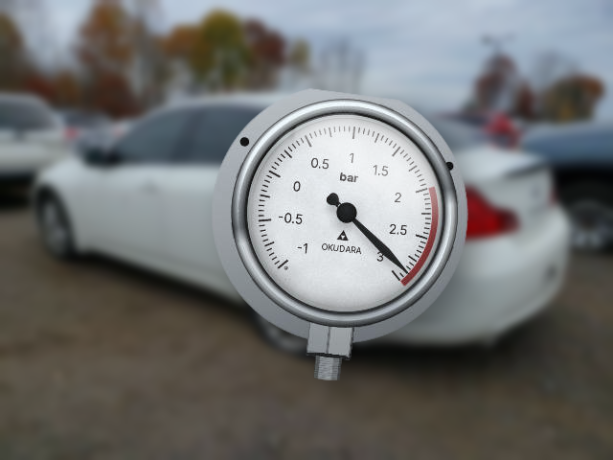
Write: bar 2.9
